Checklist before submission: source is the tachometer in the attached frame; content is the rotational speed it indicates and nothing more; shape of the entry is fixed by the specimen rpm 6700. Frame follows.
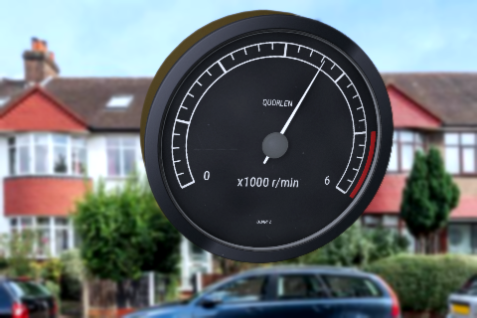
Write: rpm 3600
